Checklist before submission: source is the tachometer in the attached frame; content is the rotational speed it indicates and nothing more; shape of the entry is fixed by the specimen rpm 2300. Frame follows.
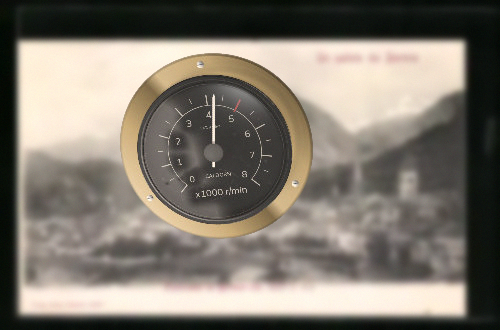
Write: rpm 4250
